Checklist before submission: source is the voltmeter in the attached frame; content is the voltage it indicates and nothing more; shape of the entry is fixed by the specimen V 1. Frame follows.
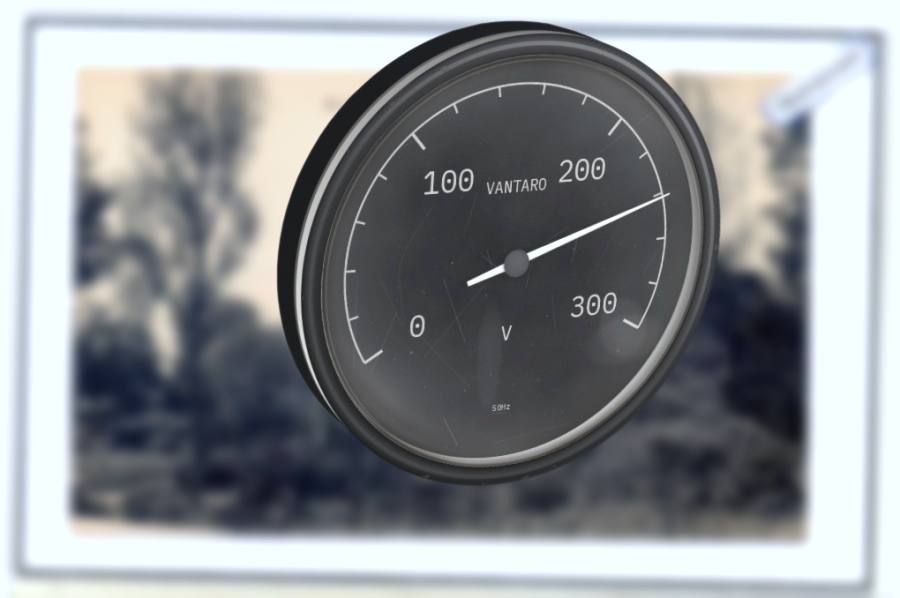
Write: V 240
